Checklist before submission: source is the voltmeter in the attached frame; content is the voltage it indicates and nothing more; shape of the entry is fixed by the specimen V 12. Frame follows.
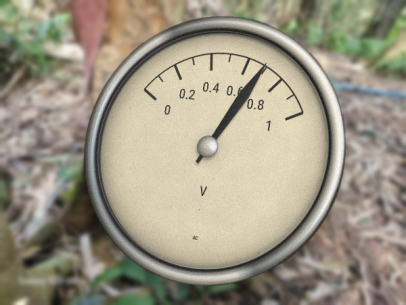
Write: V 0.7
